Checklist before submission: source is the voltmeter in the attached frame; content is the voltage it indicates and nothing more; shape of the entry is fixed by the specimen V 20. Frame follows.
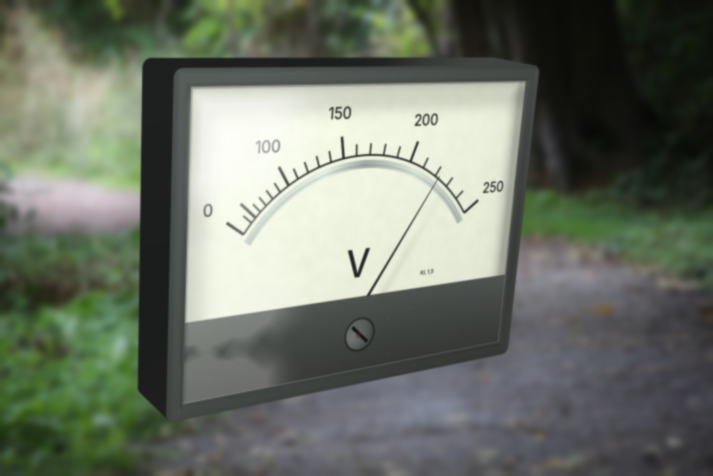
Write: V 220
